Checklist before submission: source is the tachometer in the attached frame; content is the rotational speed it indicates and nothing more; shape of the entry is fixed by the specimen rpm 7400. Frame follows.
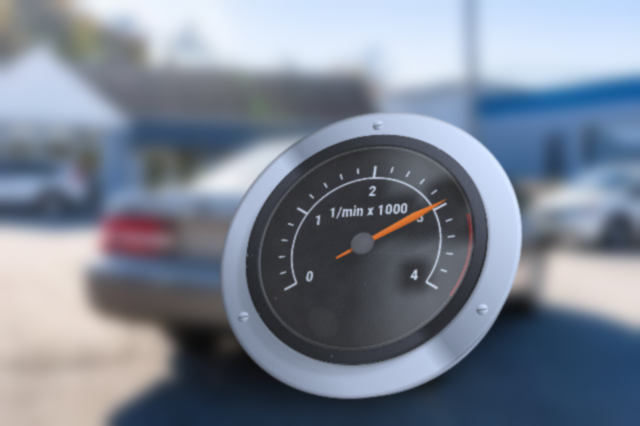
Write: rpm 3000
